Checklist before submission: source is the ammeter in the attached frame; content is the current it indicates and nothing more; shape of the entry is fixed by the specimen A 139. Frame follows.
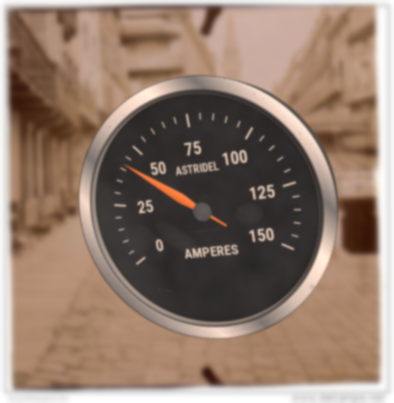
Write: A 42.5
